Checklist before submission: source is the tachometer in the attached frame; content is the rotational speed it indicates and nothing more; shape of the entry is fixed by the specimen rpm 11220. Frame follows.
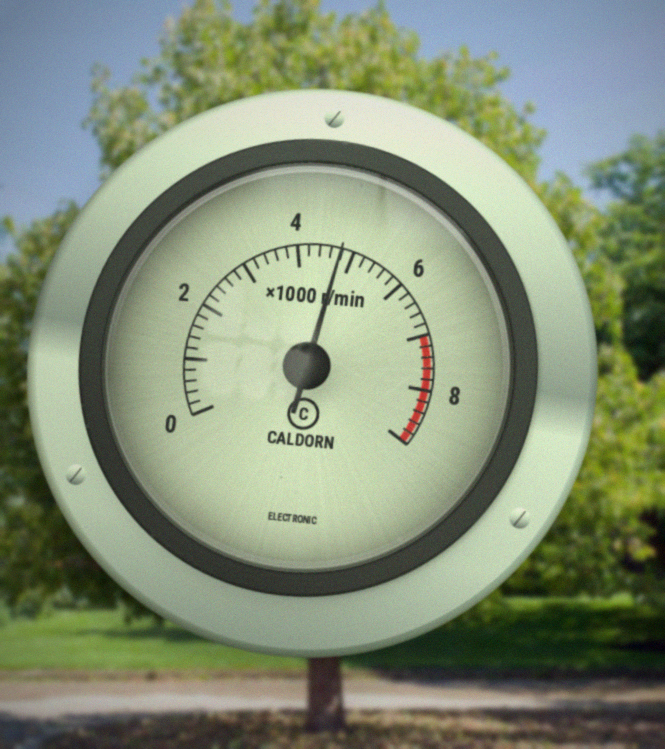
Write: rpm 4800
